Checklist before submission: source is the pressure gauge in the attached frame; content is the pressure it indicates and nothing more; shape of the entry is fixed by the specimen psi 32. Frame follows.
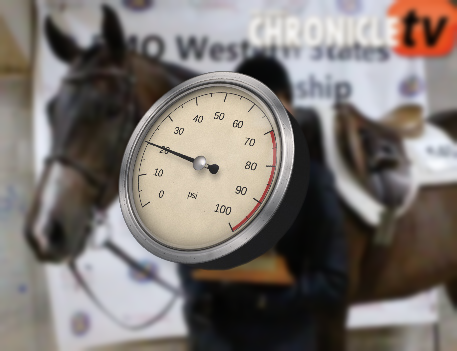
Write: psi 20
